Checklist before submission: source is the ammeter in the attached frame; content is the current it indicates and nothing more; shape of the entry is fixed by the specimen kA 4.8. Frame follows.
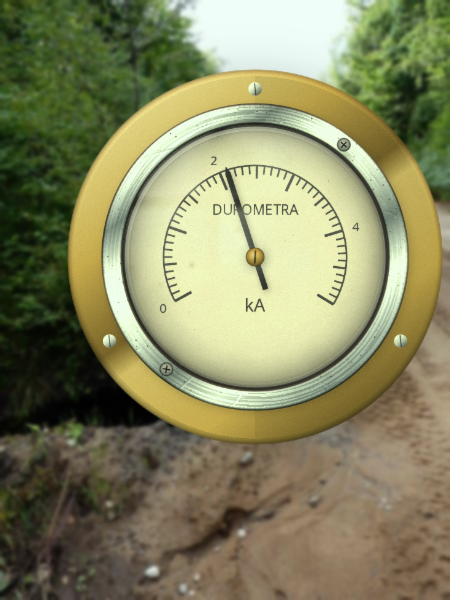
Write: kA 2.1
